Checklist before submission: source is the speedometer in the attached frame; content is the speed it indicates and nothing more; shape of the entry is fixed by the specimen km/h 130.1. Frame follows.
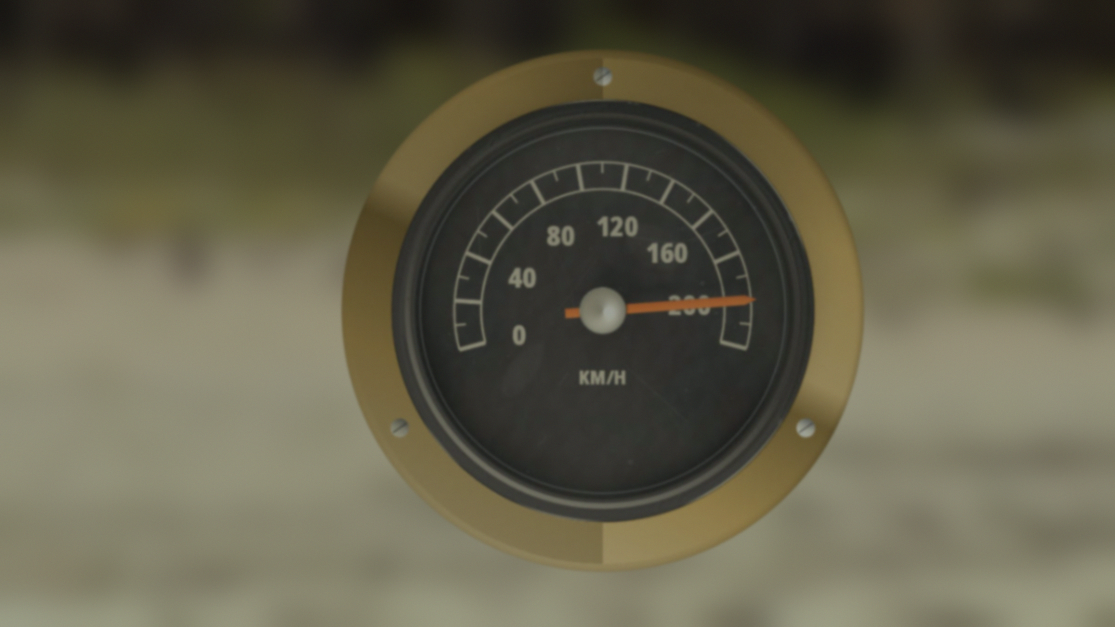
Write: km/h 200
